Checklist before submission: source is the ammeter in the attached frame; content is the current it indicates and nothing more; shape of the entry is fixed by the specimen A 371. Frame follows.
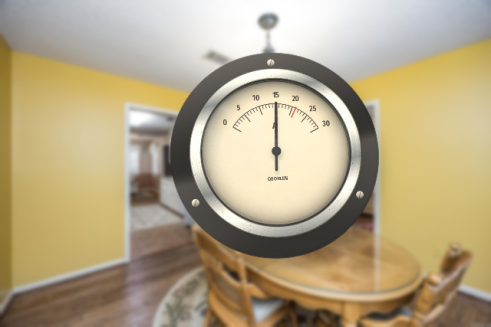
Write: A 15
